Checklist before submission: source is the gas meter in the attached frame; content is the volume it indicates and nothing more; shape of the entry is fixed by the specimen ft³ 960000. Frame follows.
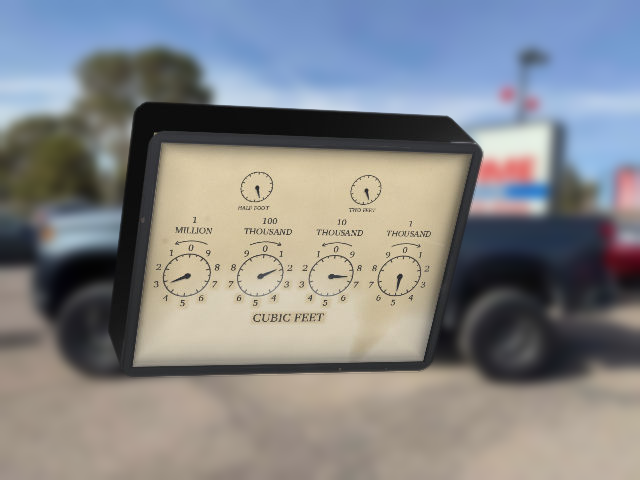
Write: ft³ 317500
